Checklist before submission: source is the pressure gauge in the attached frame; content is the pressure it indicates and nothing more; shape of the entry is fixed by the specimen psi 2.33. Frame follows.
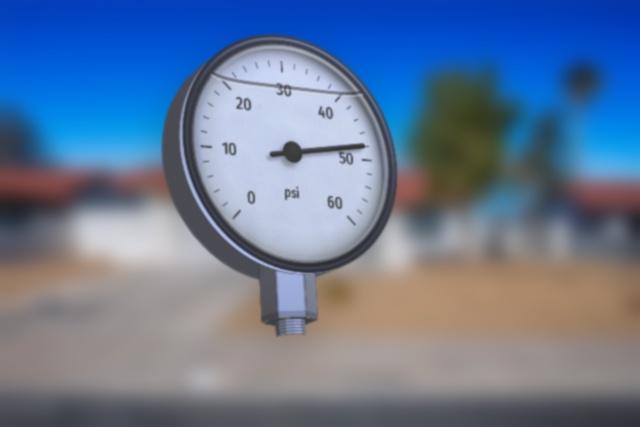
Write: psi 48
